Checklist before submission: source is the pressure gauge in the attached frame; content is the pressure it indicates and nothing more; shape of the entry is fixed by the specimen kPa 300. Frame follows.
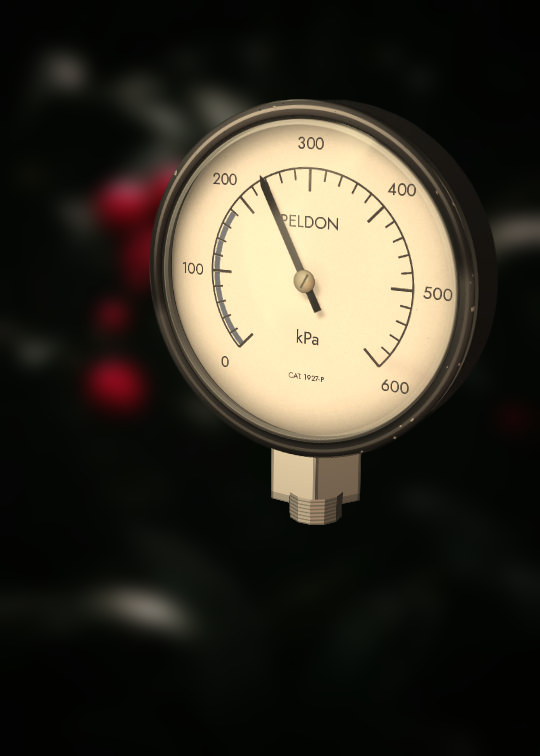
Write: kPa 240
